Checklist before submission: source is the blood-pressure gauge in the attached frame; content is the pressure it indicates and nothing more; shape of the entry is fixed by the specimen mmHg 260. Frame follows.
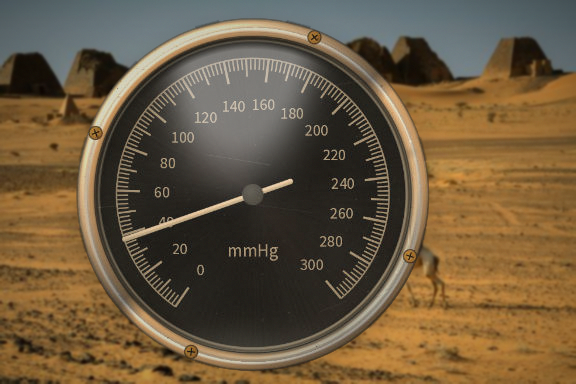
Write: mmHg 38
